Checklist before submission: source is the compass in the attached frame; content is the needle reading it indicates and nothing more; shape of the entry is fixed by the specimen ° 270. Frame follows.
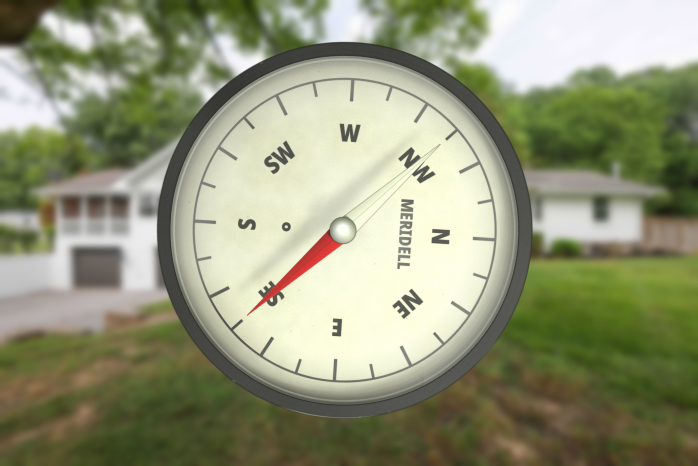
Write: ° 135
